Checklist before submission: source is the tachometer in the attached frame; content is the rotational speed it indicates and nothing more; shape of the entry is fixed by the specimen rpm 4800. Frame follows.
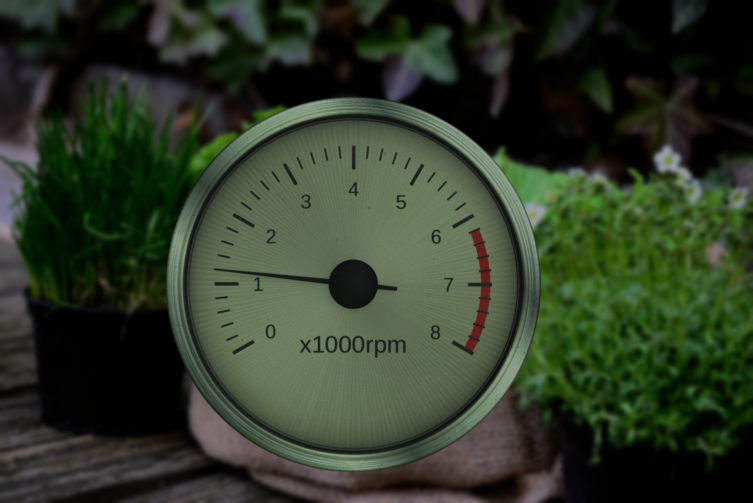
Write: rpm 1200
